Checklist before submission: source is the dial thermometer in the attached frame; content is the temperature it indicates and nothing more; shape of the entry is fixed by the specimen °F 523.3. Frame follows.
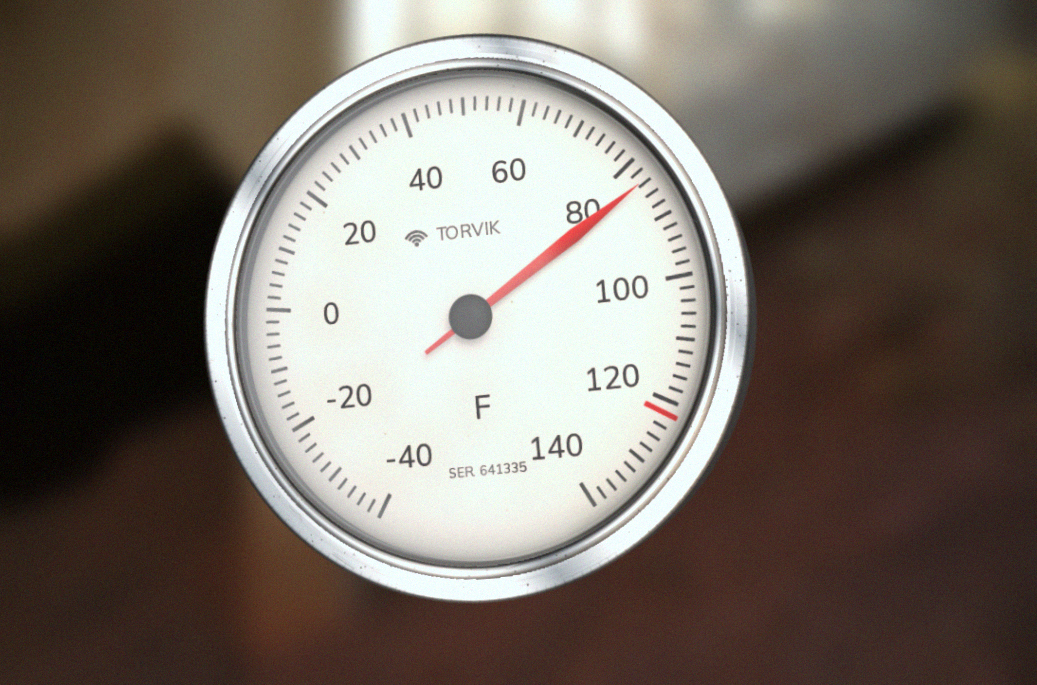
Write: °F 84
